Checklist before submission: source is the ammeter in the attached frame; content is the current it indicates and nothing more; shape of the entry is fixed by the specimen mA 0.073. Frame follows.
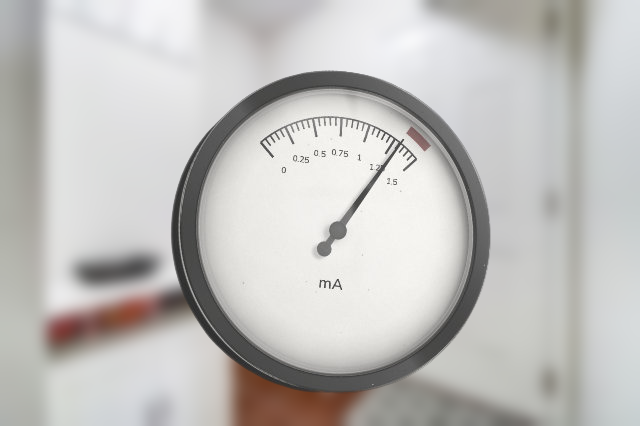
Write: mA 1.3
